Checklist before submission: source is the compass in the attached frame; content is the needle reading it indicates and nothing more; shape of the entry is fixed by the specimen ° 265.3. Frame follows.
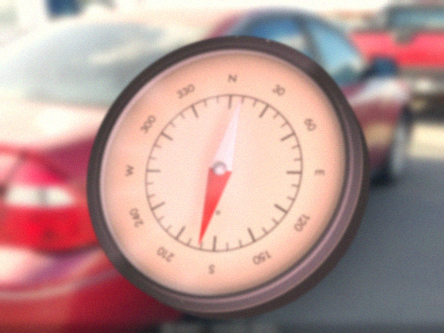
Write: ° 190
